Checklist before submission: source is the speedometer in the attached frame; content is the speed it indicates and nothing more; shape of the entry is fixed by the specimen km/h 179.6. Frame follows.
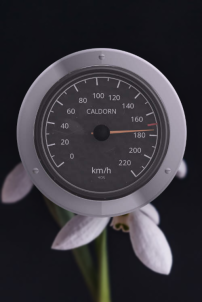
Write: km/h 175
